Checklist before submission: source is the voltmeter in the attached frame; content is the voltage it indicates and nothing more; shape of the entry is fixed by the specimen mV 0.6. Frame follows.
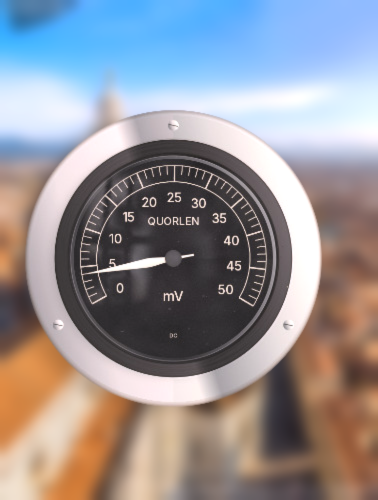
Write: mV 4
